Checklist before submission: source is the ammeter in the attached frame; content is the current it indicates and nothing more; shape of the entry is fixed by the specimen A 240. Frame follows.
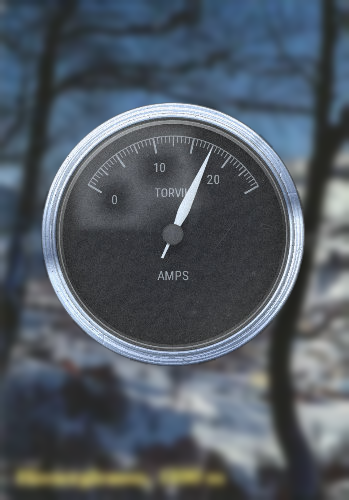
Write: A 17.5
